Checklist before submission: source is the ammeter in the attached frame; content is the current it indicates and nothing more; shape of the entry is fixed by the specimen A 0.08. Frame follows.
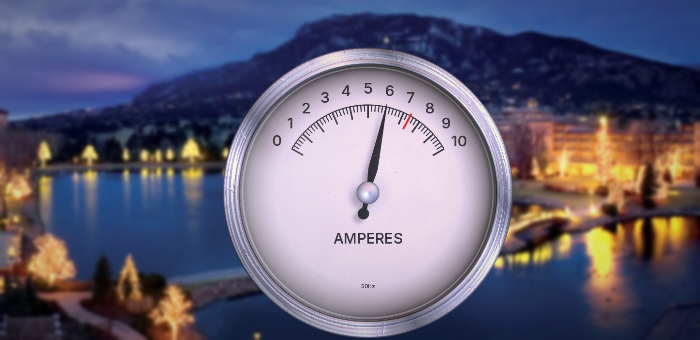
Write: A 6
